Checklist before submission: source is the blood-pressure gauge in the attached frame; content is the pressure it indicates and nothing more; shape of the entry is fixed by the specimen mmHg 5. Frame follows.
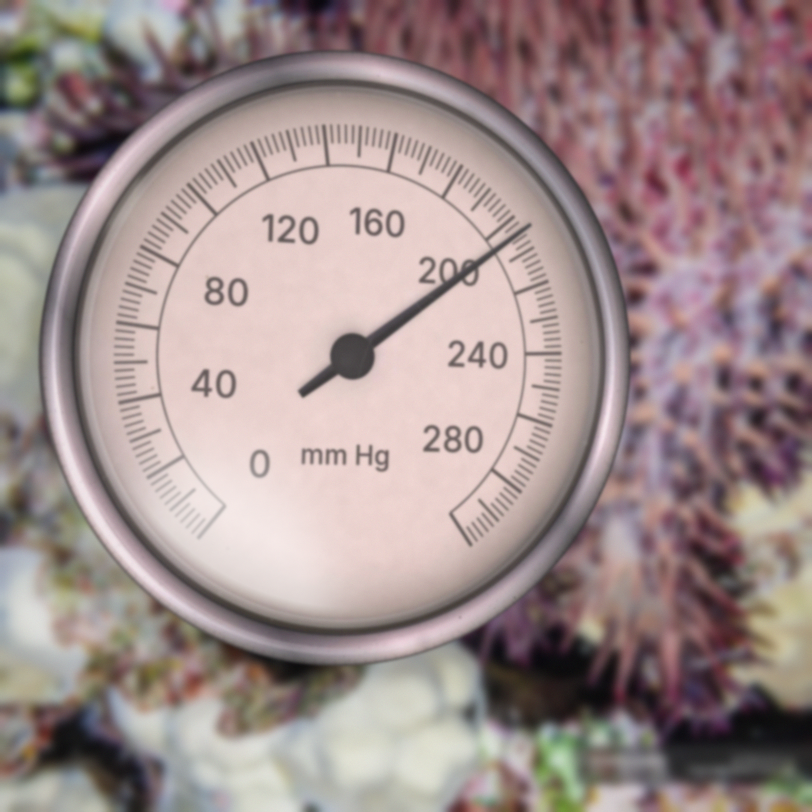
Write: mmHg 204
